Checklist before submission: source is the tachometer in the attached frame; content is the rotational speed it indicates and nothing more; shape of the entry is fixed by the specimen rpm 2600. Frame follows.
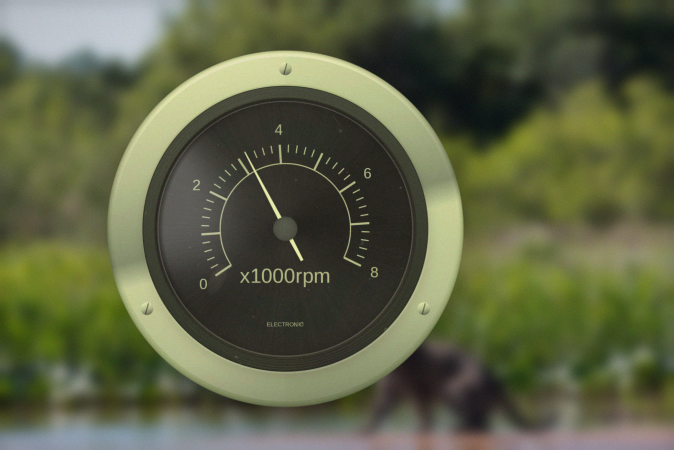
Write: rpm 3200
